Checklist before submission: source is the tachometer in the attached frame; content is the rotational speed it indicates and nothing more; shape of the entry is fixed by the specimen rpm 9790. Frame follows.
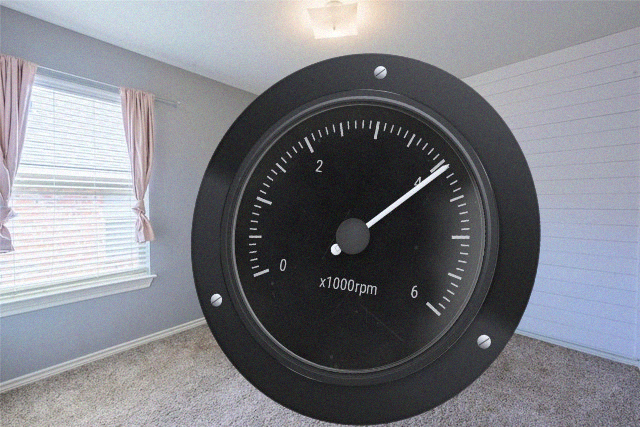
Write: rpm 4100
